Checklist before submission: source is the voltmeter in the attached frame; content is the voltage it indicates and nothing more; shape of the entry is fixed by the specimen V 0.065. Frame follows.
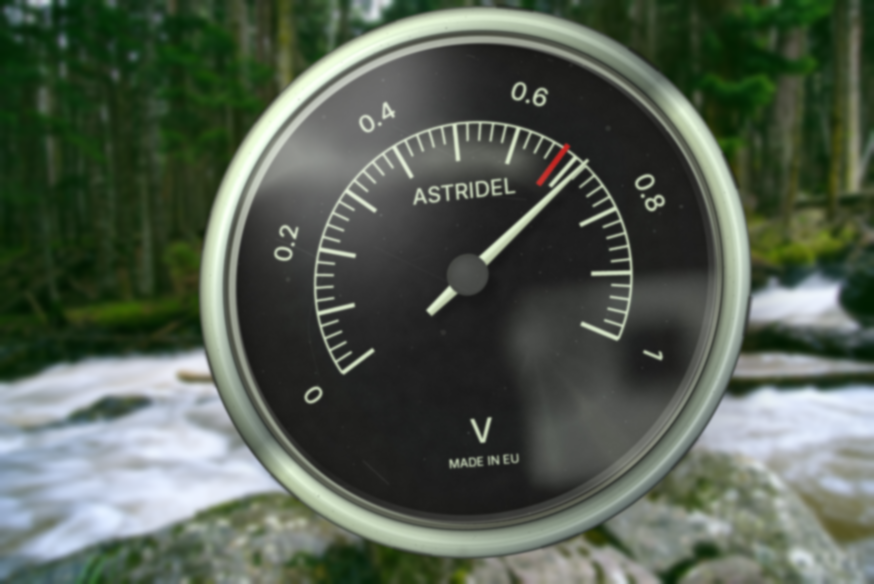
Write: V 0.72
